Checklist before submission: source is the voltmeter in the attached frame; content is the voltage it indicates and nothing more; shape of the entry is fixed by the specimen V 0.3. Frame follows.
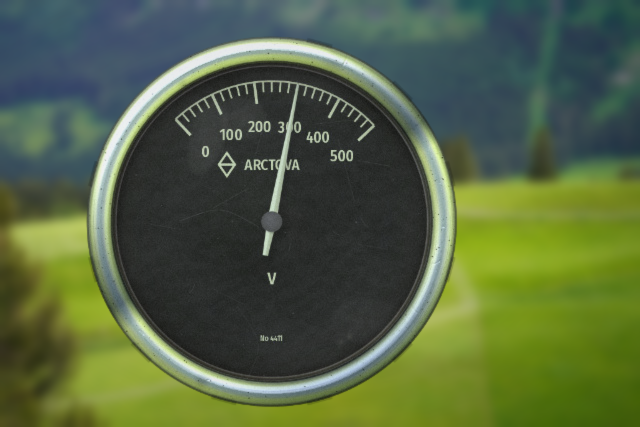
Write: V 300
